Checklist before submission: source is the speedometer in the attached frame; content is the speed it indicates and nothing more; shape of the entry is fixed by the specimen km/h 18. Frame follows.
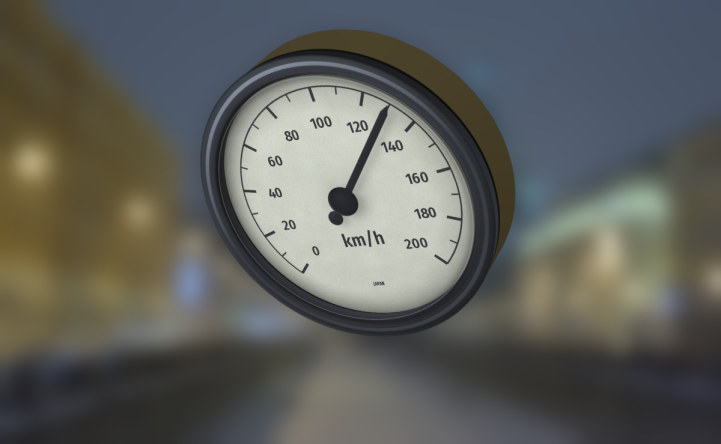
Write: km/h 130
